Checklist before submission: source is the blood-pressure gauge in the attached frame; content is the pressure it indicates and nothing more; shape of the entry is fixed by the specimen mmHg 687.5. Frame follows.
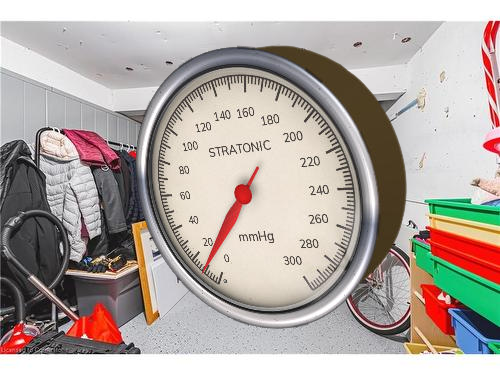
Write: mmHg 10
